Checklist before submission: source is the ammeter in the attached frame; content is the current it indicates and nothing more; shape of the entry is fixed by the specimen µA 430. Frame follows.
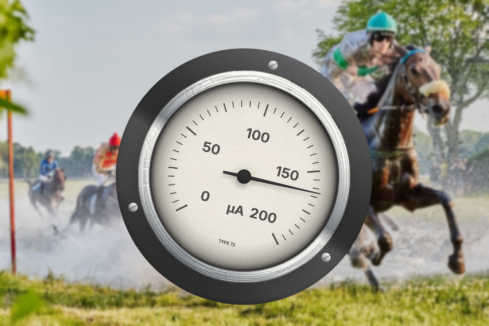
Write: µA 162.5
